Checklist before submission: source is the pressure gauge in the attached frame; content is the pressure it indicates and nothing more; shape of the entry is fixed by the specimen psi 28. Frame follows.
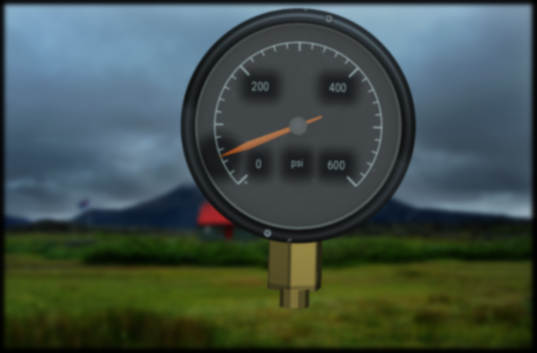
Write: psi 50
